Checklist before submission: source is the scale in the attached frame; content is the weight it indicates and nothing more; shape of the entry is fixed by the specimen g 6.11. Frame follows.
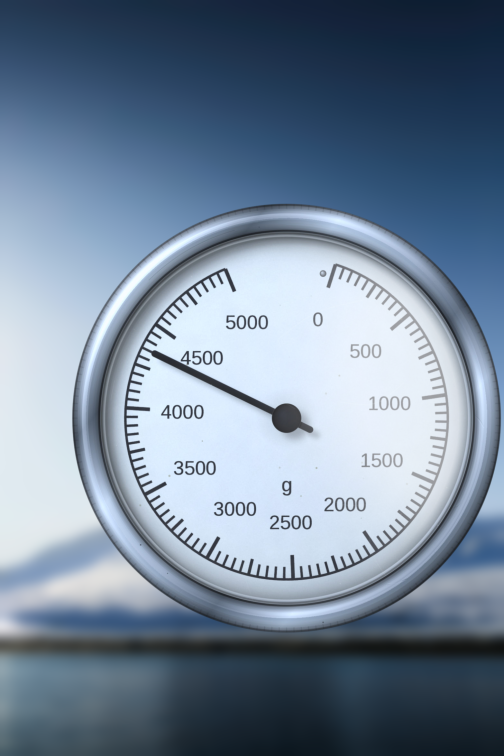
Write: g 4350
